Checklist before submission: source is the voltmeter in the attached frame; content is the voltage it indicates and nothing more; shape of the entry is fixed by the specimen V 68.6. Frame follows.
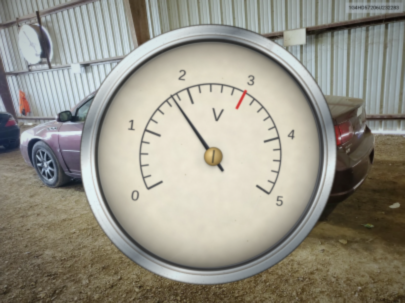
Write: V 1.7
